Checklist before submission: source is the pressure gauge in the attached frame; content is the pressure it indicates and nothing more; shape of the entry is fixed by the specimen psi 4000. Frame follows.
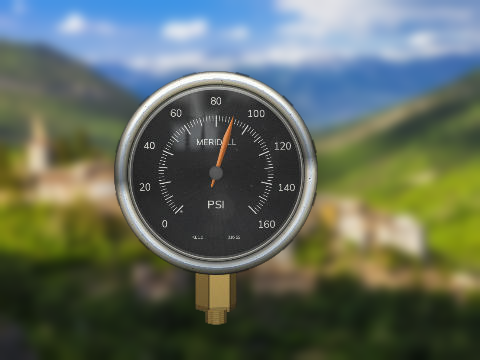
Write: psi 90
